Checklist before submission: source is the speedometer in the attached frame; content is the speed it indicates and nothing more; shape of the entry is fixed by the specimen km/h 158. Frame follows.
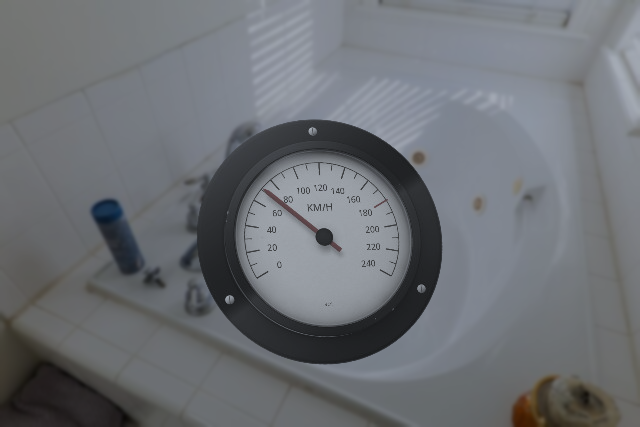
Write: km/h 70
